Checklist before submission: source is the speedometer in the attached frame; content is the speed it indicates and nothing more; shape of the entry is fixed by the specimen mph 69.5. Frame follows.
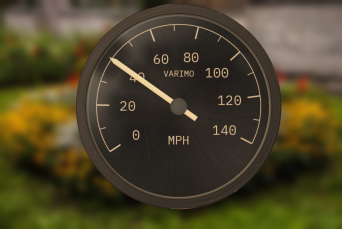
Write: mph 40
